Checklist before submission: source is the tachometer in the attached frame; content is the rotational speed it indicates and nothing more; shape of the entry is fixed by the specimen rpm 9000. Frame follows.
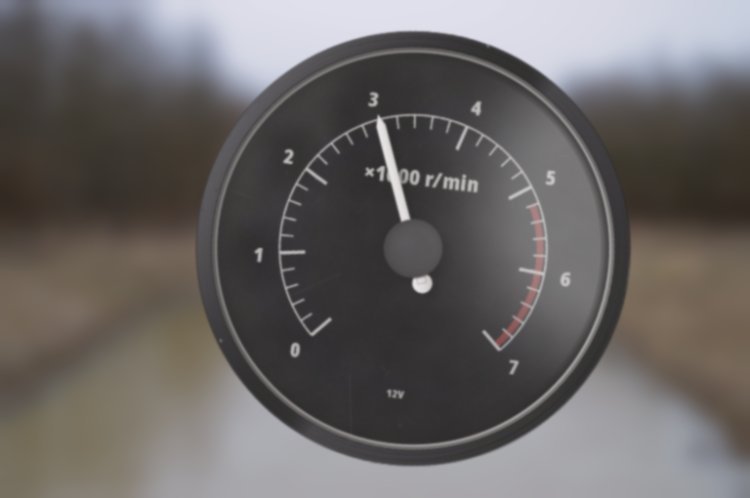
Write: rpm 3000
